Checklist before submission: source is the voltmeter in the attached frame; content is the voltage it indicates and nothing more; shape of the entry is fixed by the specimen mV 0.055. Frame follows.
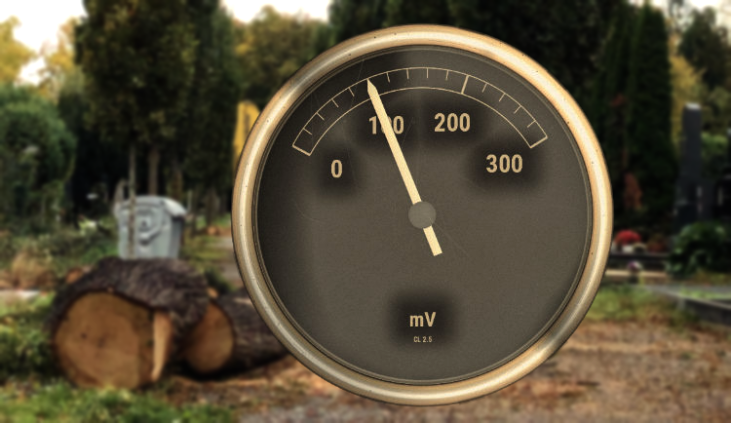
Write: mV 100
